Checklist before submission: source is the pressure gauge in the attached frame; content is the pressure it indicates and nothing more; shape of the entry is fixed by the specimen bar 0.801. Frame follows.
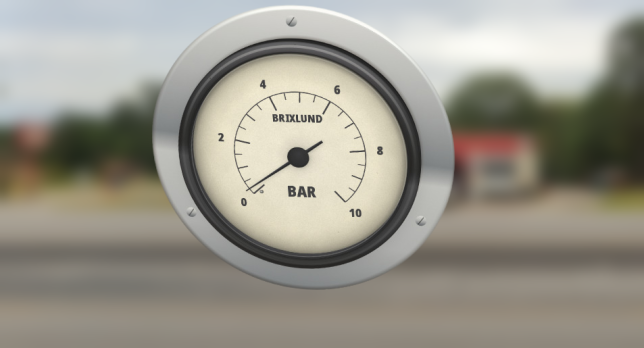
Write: bar 0.25
